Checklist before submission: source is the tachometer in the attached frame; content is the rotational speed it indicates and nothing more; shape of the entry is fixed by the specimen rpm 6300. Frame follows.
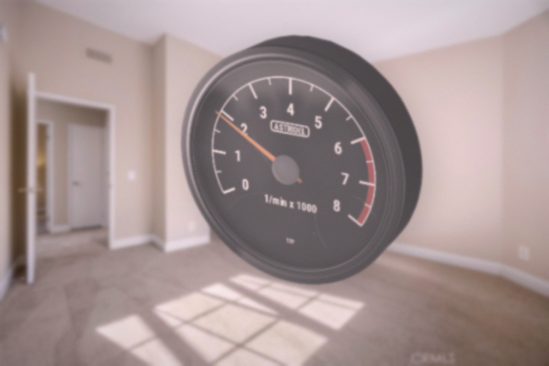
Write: rpm 2000
